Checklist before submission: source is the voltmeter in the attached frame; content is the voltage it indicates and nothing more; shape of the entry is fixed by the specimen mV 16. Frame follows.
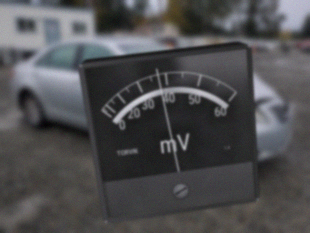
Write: mV 37.5
